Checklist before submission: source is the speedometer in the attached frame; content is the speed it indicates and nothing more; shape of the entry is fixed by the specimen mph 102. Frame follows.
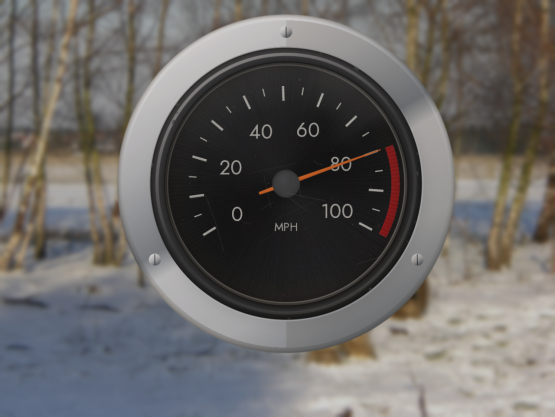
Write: mph 80
